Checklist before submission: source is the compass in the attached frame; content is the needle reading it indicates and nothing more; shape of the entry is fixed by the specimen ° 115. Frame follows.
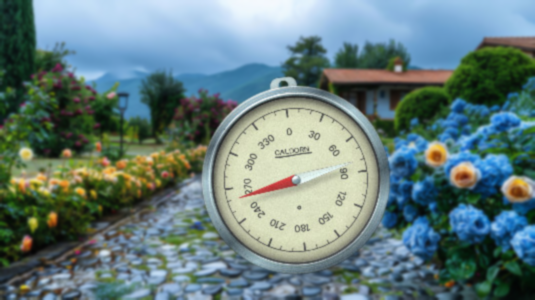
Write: ° 260
